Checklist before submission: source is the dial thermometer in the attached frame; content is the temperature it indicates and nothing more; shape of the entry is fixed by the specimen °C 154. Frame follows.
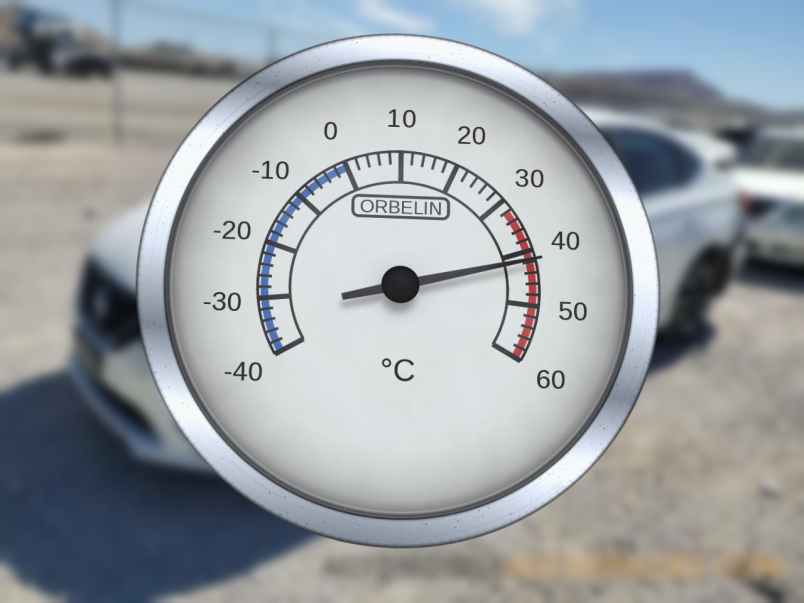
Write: °C 42
